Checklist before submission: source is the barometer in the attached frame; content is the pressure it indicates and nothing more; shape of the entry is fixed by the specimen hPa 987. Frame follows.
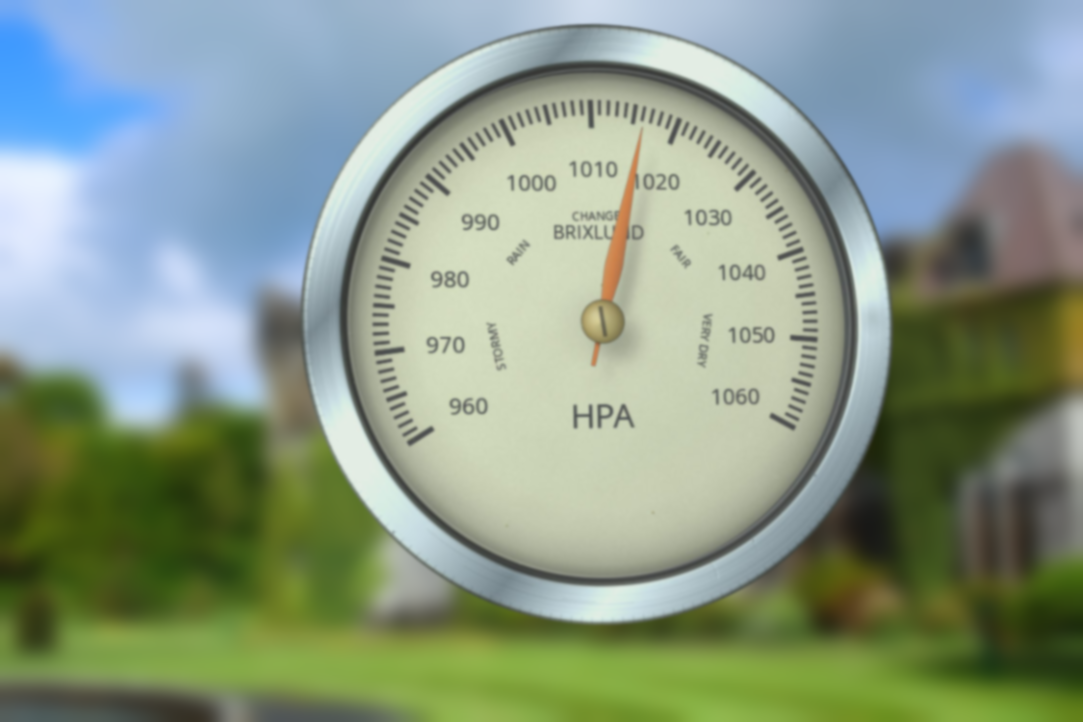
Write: hPa 1016
